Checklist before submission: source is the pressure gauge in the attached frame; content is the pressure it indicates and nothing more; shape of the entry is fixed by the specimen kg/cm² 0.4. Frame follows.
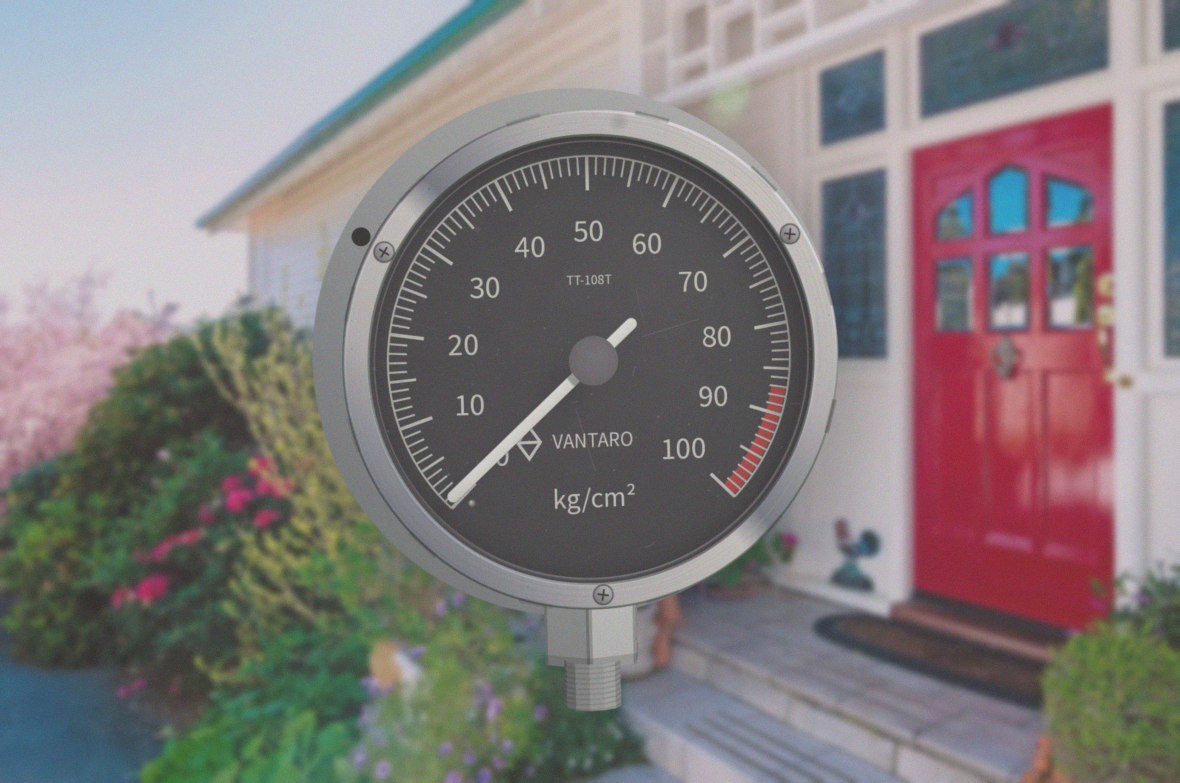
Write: kg/cm² 1
